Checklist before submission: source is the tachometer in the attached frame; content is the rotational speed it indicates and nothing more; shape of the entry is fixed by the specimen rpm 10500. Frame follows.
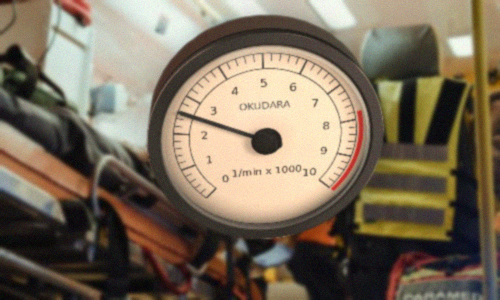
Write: rpm 2600
